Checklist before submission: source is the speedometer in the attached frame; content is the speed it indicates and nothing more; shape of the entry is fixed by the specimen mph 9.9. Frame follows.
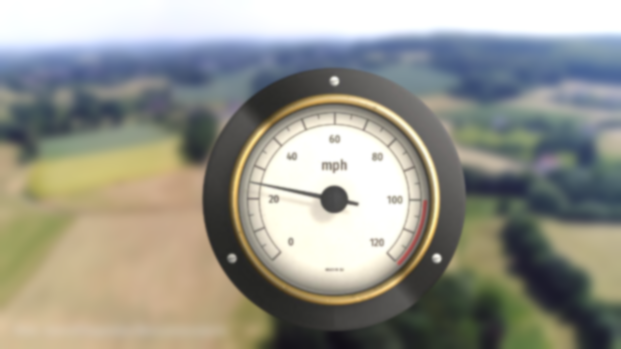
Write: mph 25
